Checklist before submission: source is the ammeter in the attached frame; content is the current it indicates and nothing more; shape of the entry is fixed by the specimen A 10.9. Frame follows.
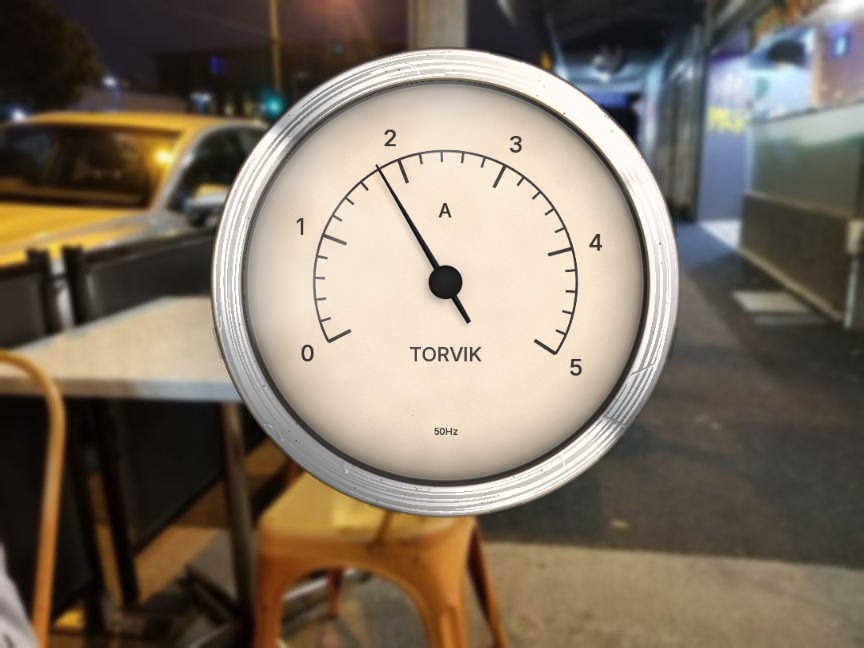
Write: A 1.8
